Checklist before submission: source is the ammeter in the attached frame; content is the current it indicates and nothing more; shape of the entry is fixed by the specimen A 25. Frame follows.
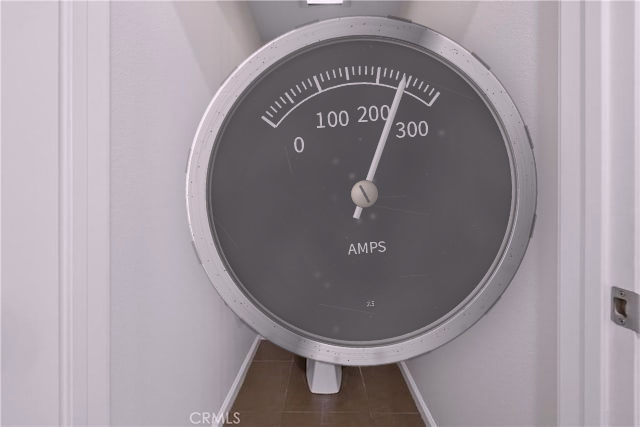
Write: A 240
